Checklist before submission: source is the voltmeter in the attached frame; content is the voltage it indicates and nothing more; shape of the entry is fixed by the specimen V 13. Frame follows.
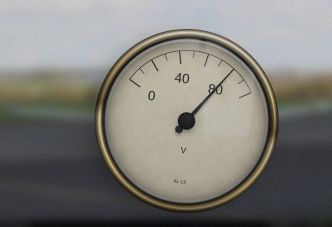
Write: V 80
